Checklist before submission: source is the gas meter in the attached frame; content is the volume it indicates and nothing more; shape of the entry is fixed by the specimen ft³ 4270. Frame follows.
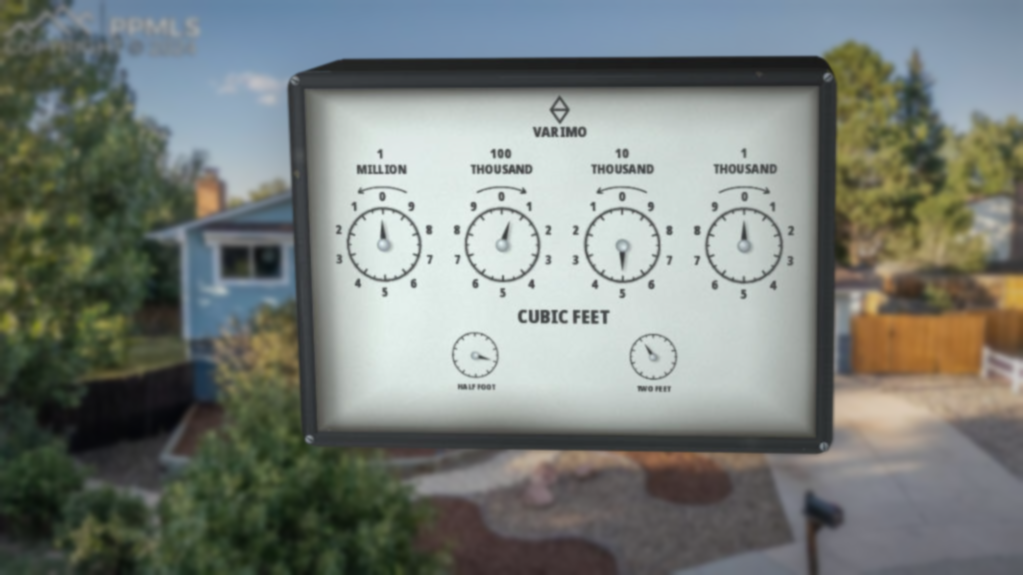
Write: ft³ 5000
